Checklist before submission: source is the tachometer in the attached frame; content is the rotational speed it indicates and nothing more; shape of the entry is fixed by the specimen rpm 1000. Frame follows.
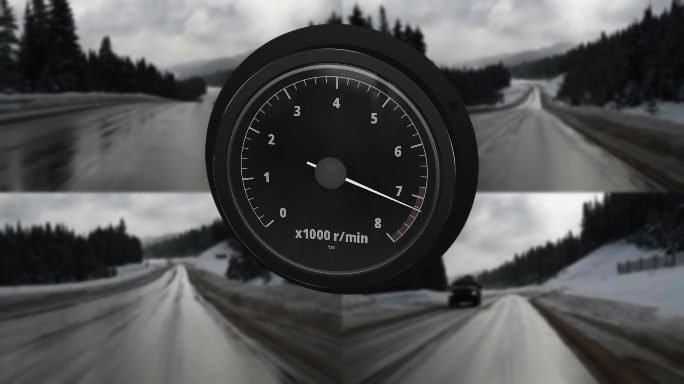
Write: rpm 7200
